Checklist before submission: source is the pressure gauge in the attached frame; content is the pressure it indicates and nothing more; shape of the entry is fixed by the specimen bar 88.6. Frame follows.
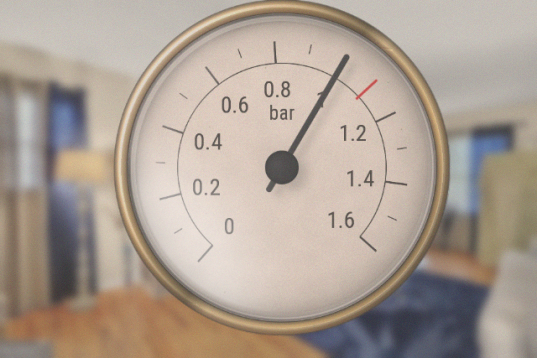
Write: bar 1
